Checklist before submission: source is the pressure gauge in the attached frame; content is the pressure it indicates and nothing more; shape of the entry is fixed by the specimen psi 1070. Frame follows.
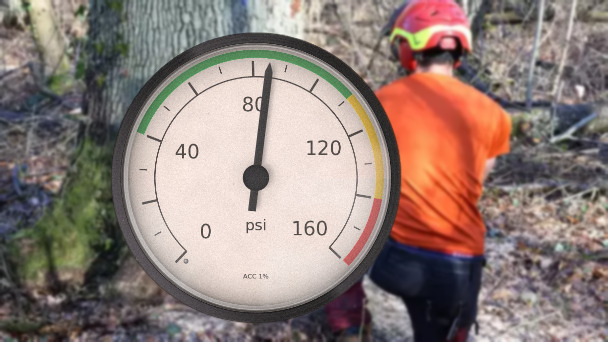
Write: psi 85
